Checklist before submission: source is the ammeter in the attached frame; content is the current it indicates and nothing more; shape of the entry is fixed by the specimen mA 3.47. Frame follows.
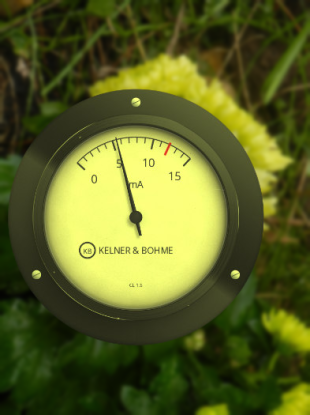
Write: mA 5.5
